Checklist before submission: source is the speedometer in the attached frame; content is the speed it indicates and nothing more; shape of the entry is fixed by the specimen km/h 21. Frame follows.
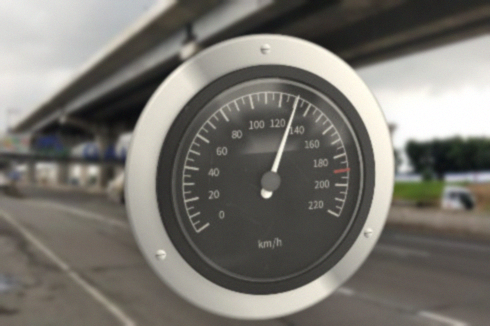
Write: km/h 130
